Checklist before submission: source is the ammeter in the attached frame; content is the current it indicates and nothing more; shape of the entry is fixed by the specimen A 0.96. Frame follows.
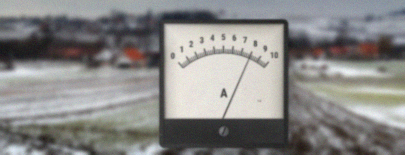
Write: A 8
